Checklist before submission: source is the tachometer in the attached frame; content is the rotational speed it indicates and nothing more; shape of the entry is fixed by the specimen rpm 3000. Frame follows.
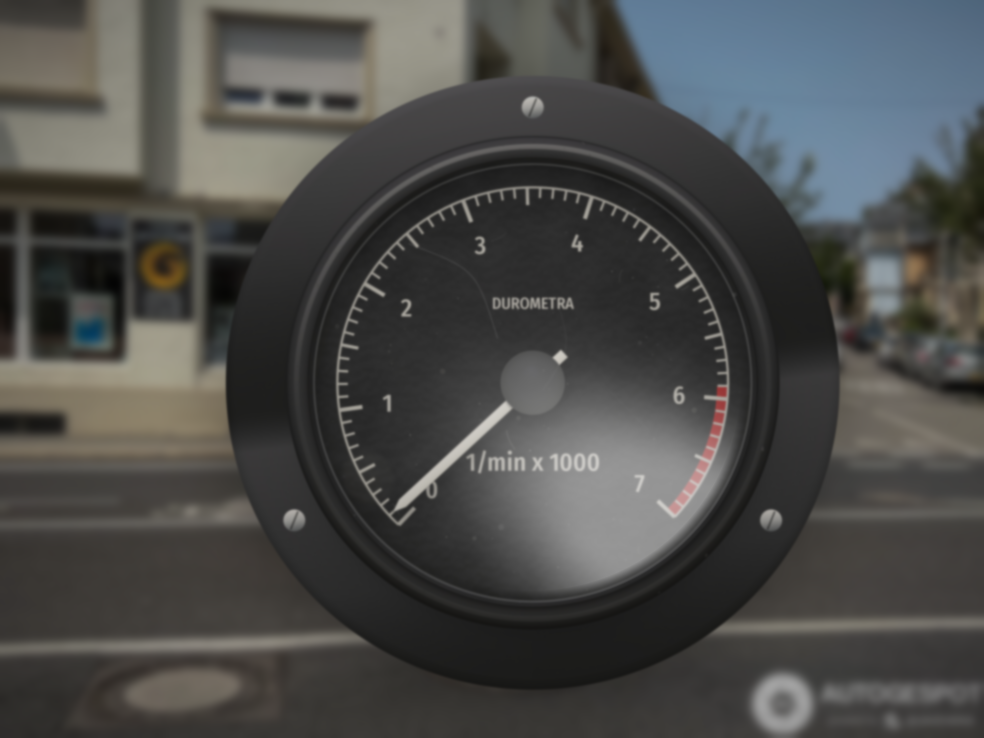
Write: rpm 100
